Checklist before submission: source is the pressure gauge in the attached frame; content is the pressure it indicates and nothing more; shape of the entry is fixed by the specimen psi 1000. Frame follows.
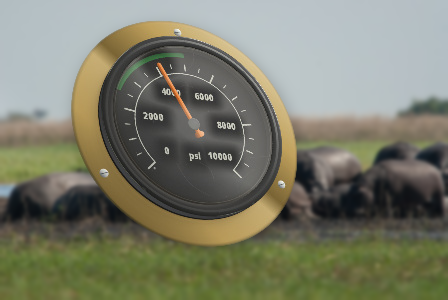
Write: psi 4000
